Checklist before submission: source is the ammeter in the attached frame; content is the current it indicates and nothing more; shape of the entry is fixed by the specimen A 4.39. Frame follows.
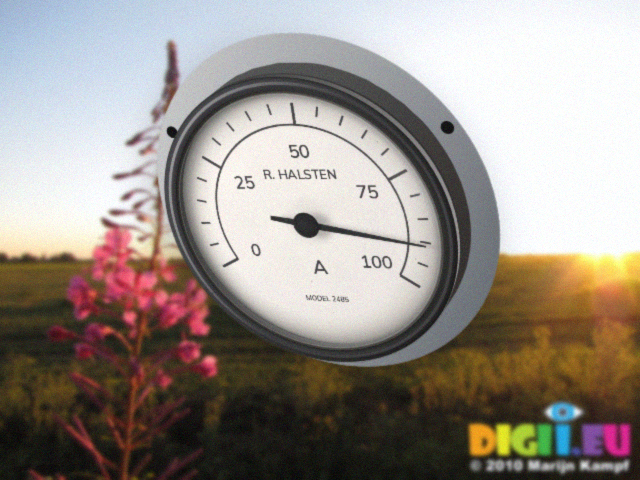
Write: A 90
